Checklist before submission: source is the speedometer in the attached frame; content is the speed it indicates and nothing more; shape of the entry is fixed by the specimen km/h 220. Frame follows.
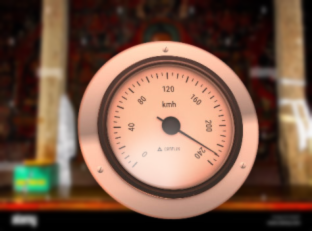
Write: km/h 230
